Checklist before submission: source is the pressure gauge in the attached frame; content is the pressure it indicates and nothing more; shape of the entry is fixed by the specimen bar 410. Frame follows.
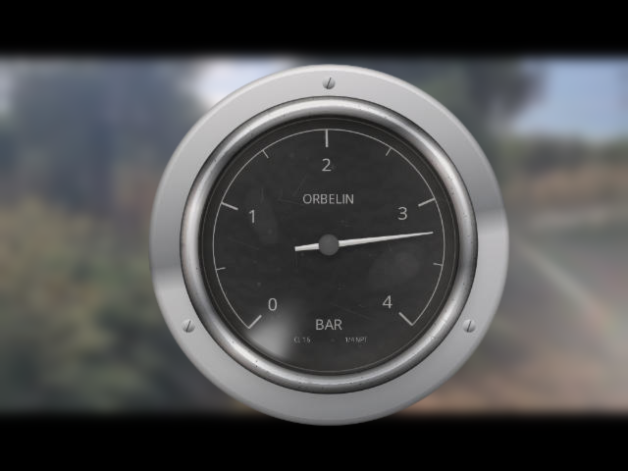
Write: bar 3.25
